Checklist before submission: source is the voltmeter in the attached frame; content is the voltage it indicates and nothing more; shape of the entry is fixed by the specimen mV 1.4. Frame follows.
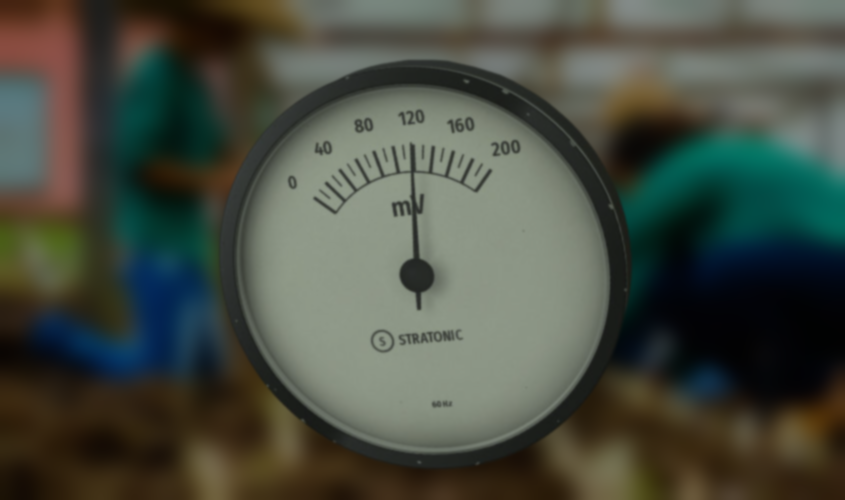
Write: mV 120
